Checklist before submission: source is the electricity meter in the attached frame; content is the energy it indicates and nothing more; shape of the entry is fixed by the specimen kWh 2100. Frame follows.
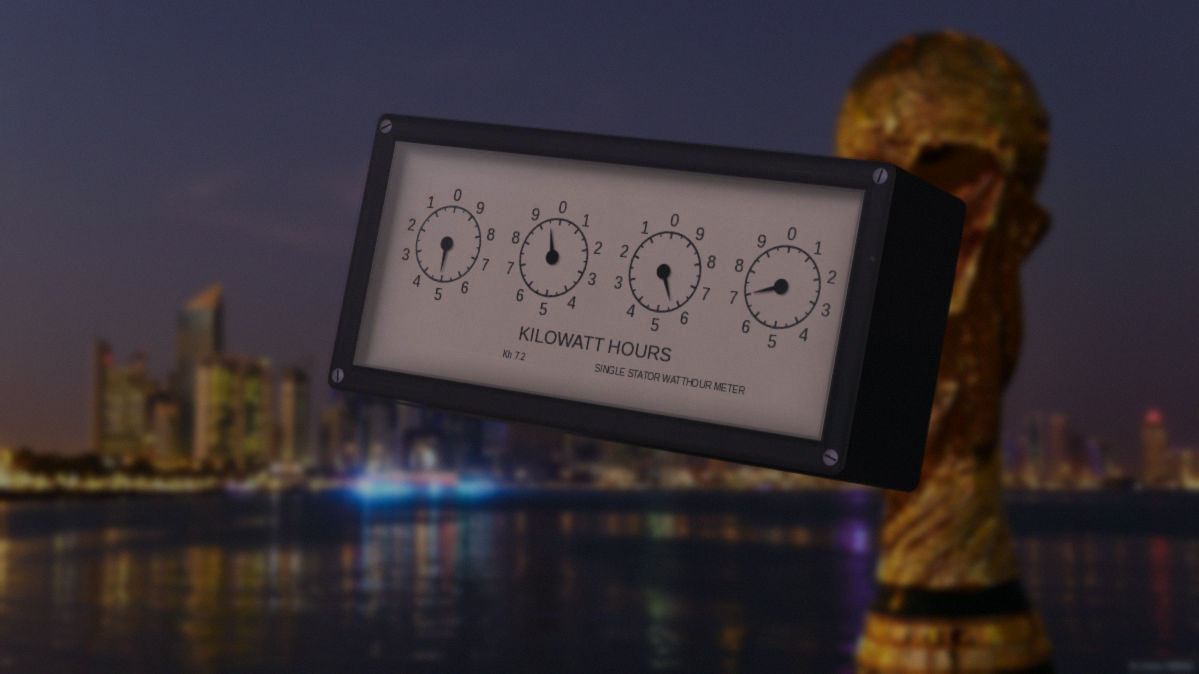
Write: kWh 4957
